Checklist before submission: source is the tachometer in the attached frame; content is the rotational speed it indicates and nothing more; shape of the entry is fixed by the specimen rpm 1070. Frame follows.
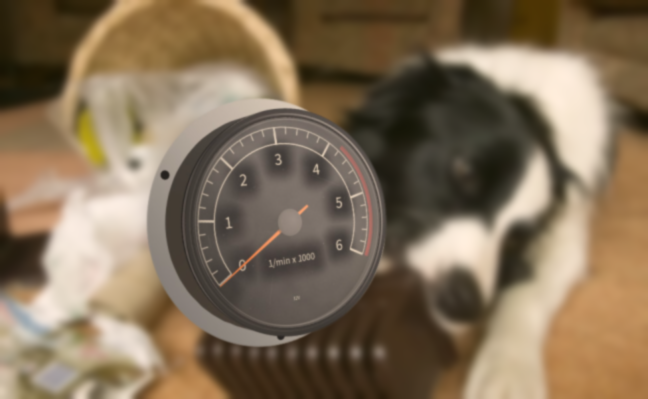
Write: rpm 0
